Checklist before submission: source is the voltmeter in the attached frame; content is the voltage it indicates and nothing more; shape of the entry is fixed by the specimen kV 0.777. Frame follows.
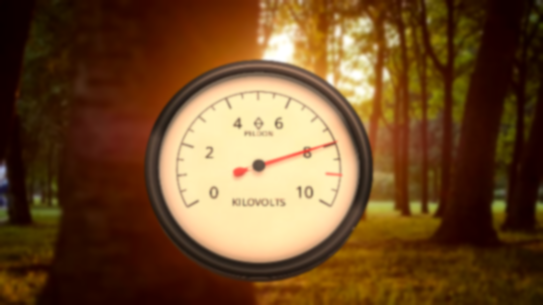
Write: kV 8
